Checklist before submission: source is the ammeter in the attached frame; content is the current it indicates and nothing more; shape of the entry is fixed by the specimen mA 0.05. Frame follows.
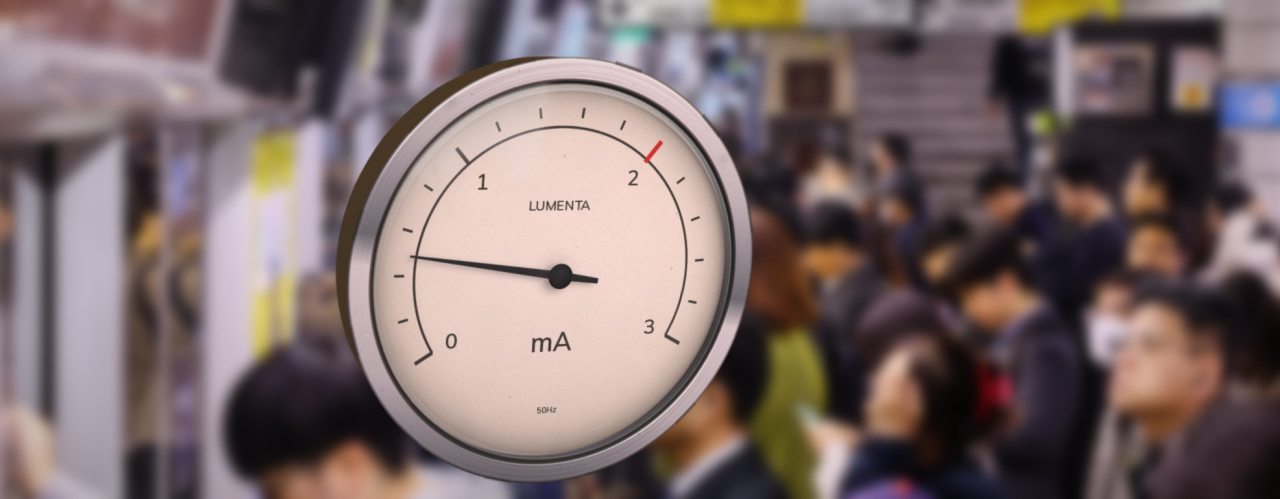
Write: mA 0.5
